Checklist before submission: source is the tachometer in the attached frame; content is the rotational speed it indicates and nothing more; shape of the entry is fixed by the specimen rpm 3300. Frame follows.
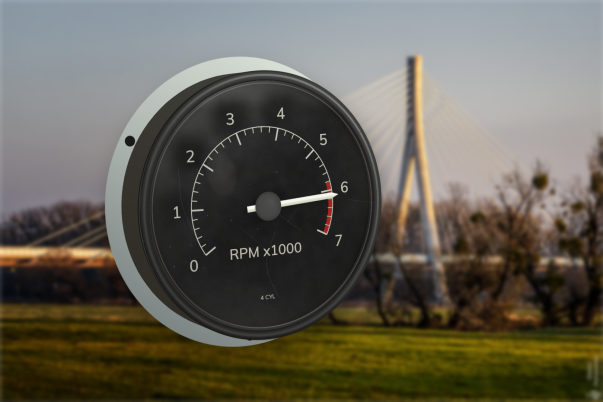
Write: rpm 6100
